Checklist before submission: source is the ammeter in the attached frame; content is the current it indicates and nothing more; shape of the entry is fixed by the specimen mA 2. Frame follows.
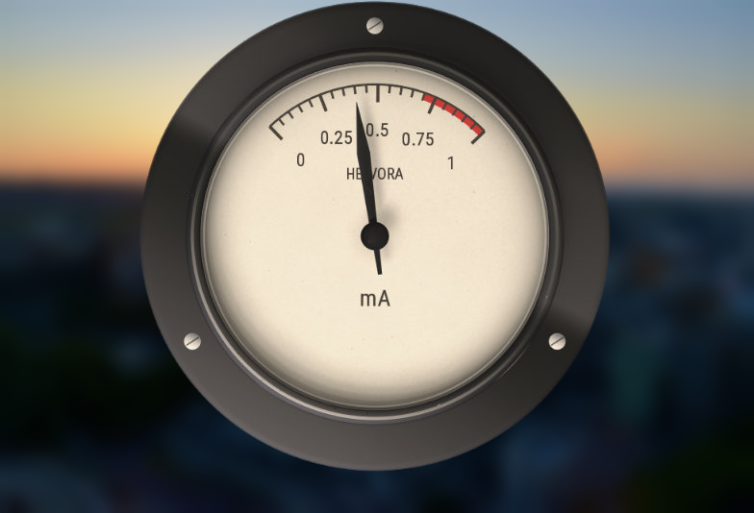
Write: mA 0.4
